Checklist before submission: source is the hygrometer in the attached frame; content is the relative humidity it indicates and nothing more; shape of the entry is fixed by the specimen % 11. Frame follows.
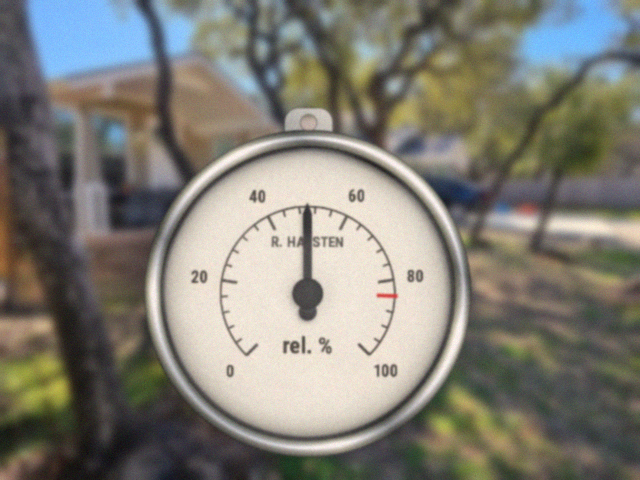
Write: % 50
